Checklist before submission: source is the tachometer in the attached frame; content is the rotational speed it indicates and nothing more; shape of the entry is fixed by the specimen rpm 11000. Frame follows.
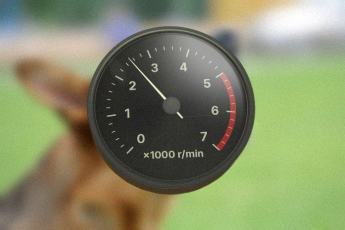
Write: rpm 2500
